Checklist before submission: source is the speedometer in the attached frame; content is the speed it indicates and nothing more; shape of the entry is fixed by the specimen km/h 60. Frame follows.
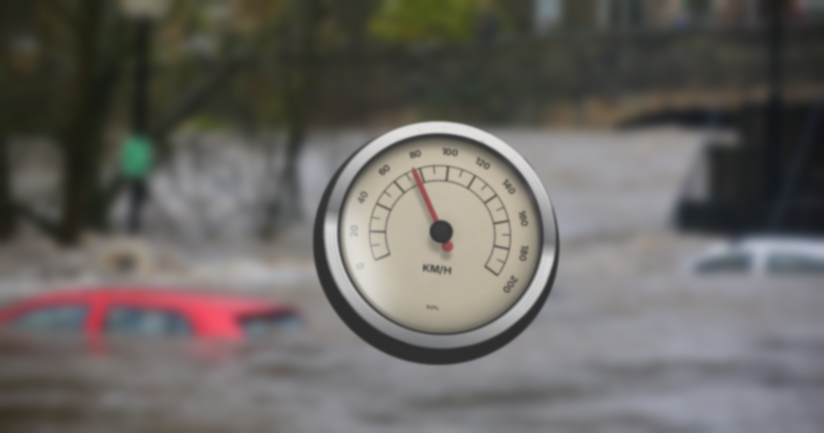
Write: km/h 75
